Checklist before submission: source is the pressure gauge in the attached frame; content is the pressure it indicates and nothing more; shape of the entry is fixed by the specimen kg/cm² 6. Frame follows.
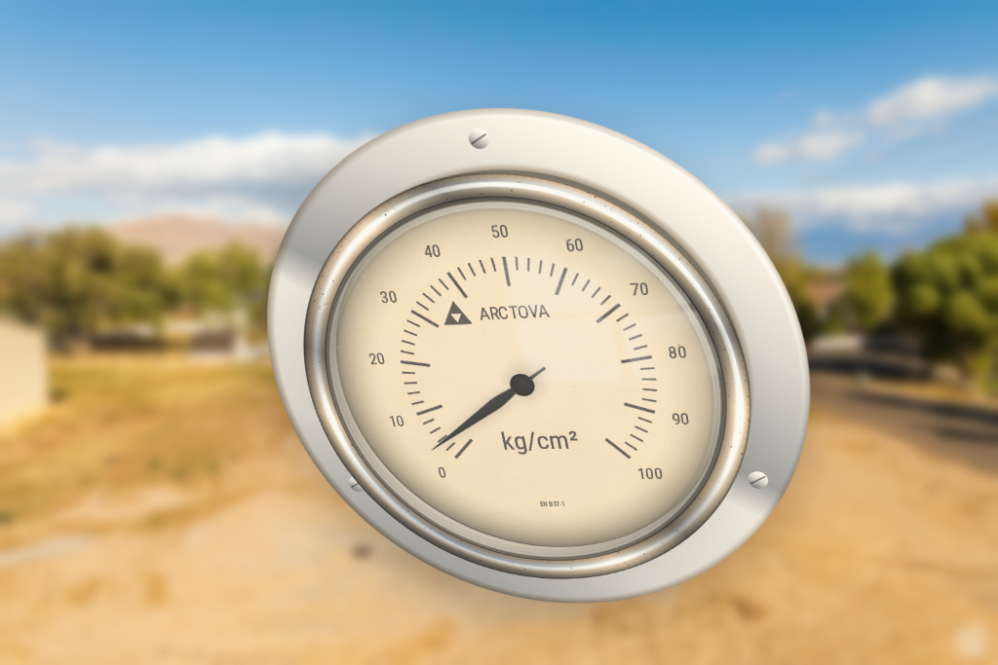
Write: kg/cm² 4
